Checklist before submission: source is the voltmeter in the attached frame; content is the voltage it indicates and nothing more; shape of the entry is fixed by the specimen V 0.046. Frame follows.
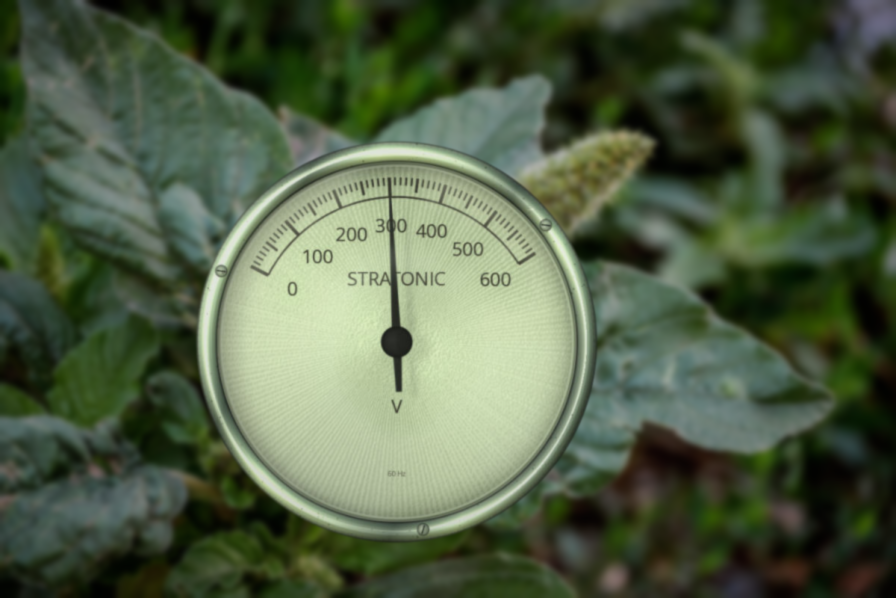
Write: V 300
